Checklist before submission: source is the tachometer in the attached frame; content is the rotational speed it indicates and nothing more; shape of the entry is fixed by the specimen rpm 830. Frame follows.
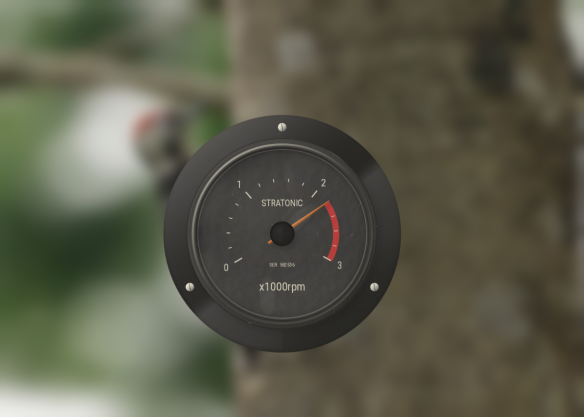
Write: rpm 2200
